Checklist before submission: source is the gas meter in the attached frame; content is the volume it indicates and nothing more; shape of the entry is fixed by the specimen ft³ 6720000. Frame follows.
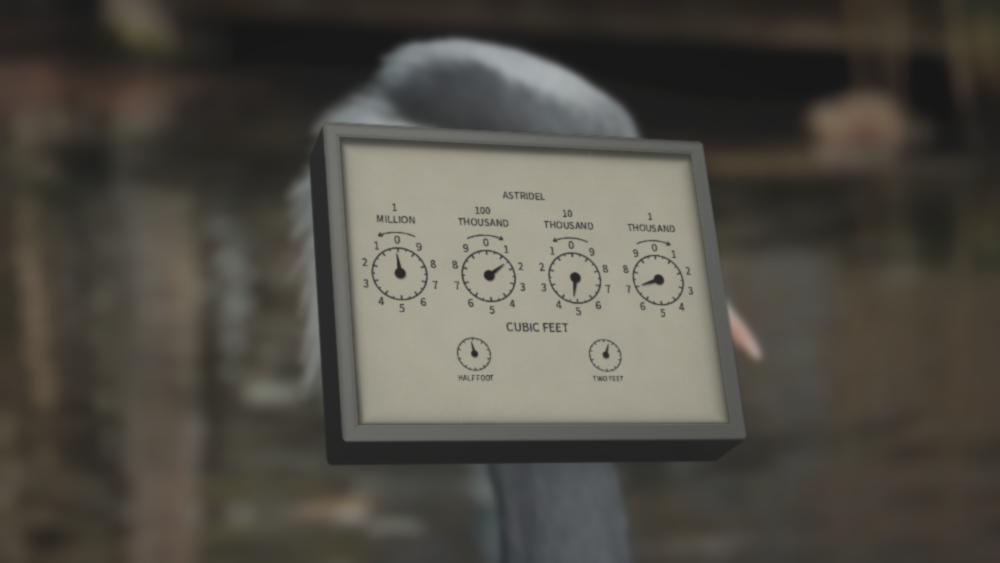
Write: ft³ 14700
